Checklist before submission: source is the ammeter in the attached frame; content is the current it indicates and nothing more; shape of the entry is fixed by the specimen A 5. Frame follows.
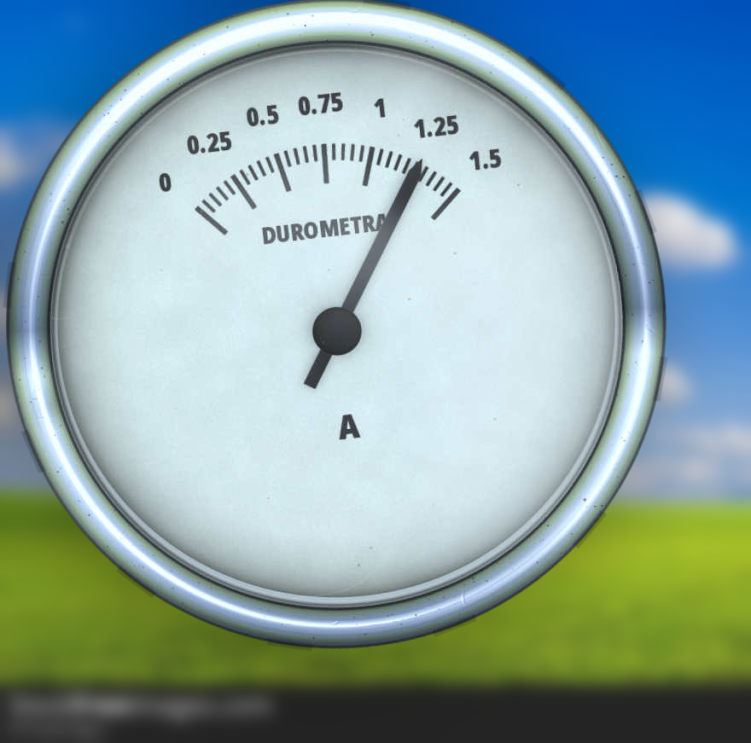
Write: A 1.25
